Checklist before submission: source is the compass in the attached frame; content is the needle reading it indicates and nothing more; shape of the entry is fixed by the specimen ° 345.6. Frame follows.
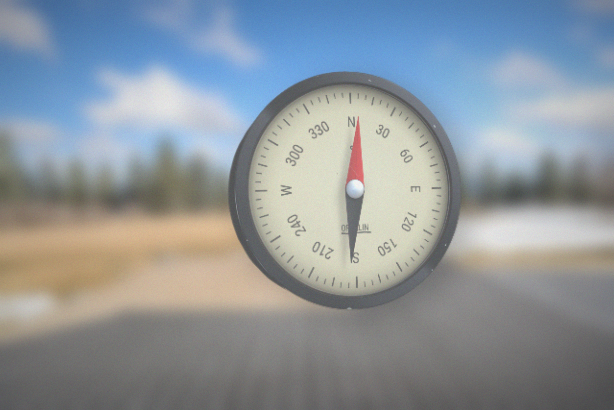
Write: ° 5
